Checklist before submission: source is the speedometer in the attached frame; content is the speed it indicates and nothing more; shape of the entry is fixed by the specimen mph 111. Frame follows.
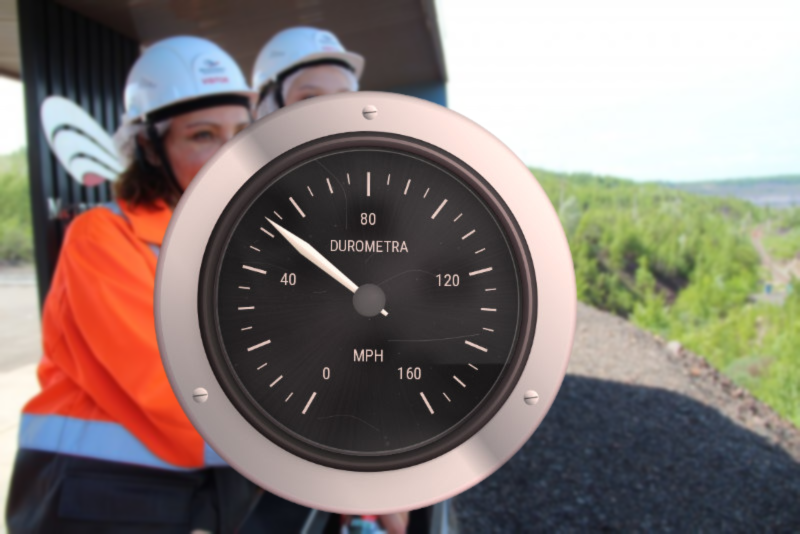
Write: mph 52.5
